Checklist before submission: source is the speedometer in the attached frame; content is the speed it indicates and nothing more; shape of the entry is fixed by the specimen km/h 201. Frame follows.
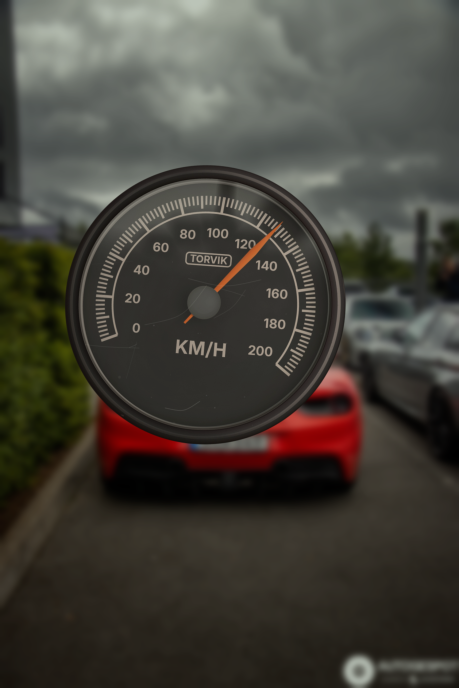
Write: km/h 128
